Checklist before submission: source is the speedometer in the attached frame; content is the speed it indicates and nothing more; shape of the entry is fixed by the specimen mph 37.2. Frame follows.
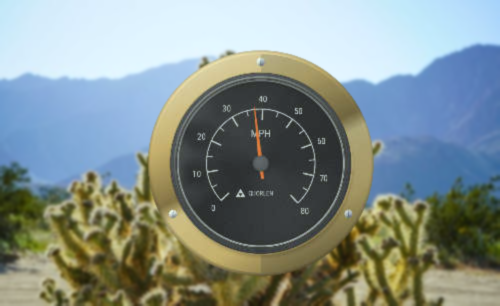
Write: mph 37.5
